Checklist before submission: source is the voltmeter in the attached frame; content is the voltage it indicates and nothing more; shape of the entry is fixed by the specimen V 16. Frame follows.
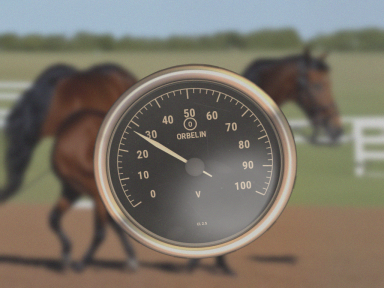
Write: V 28
